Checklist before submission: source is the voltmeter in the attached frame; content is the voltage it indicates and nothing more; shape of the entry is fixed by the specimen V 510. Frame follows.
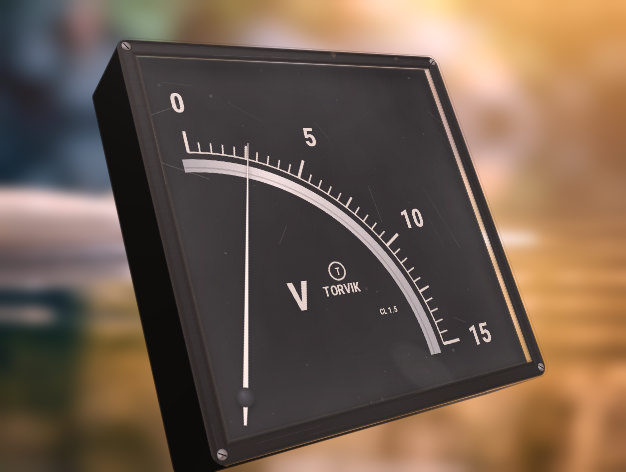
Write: V 2.5
